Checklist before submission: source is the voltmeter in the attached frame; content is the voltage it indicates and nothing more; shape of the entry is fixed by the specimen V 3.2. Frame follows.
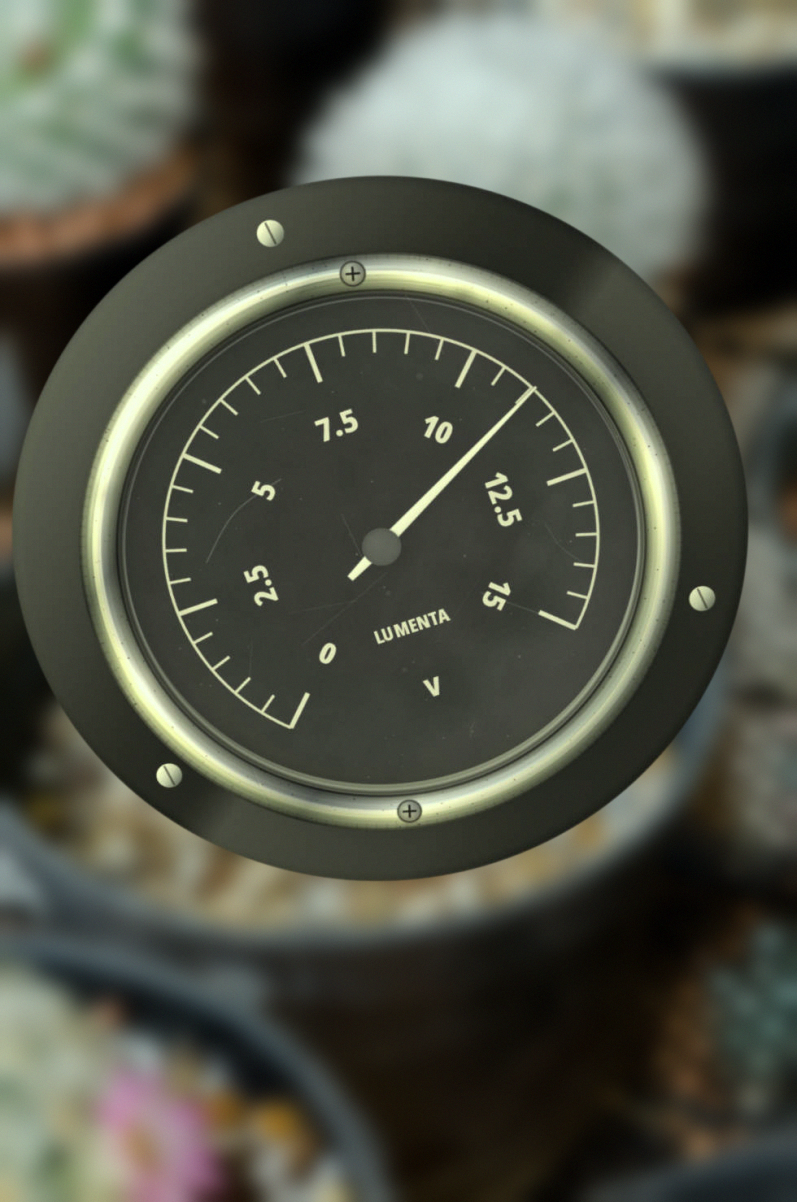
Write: V 11
